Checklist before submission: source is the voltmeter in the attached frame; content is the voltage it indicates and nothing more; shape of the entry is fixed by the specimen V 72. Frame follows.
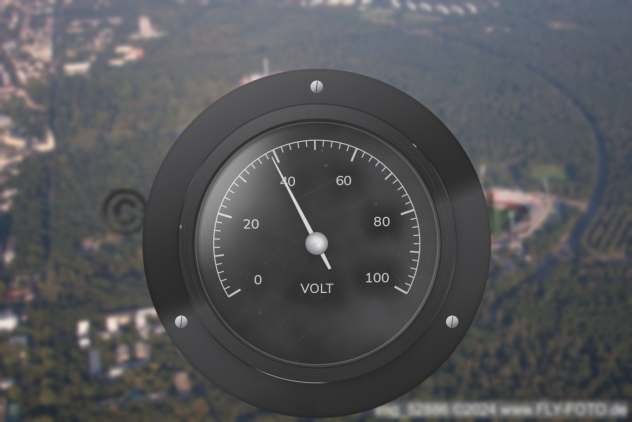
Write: V 39
